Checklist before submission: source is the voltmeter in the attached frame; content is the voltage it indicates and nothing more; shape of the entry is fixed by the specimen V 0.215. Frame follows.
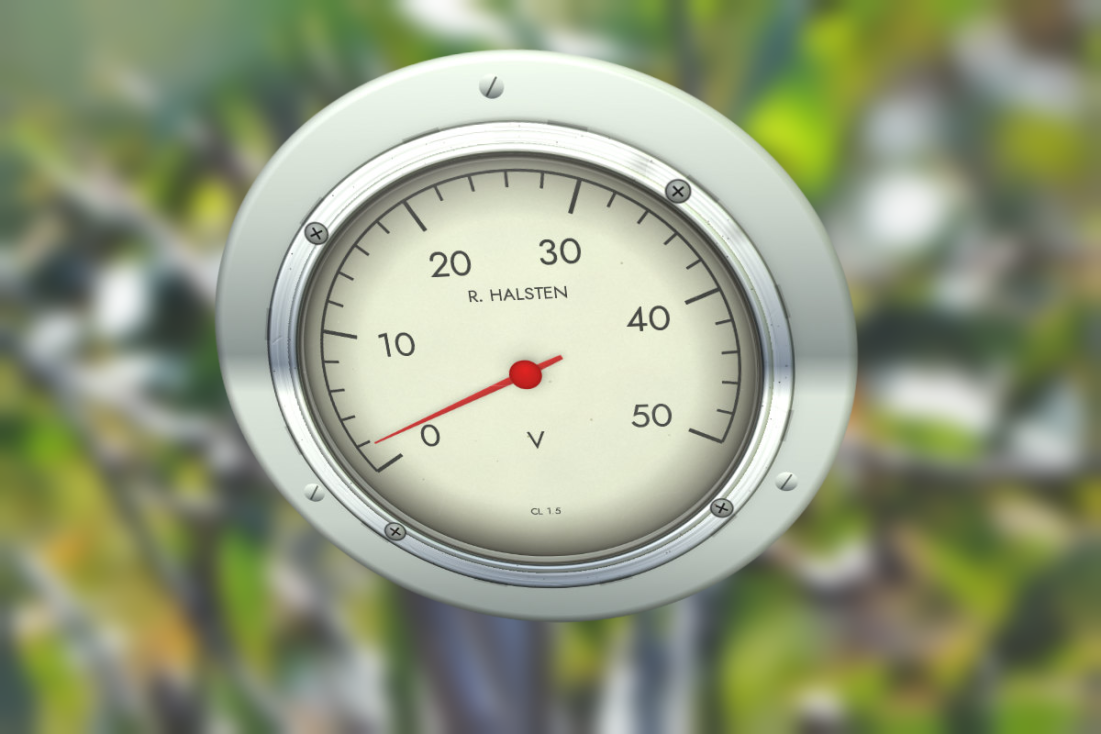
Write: V 2
